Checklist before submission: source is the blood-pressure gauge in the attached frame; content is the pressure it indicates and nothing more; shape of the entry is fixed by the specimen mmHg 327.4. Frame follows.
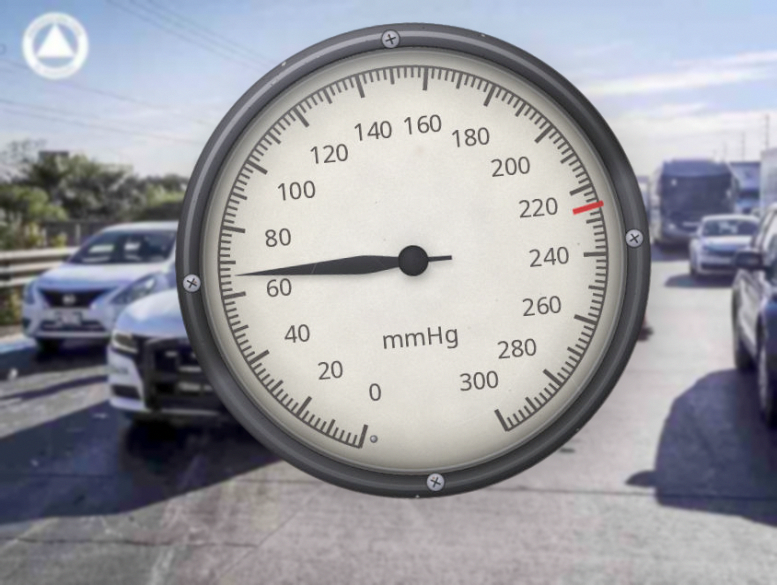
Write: mmHg 66
